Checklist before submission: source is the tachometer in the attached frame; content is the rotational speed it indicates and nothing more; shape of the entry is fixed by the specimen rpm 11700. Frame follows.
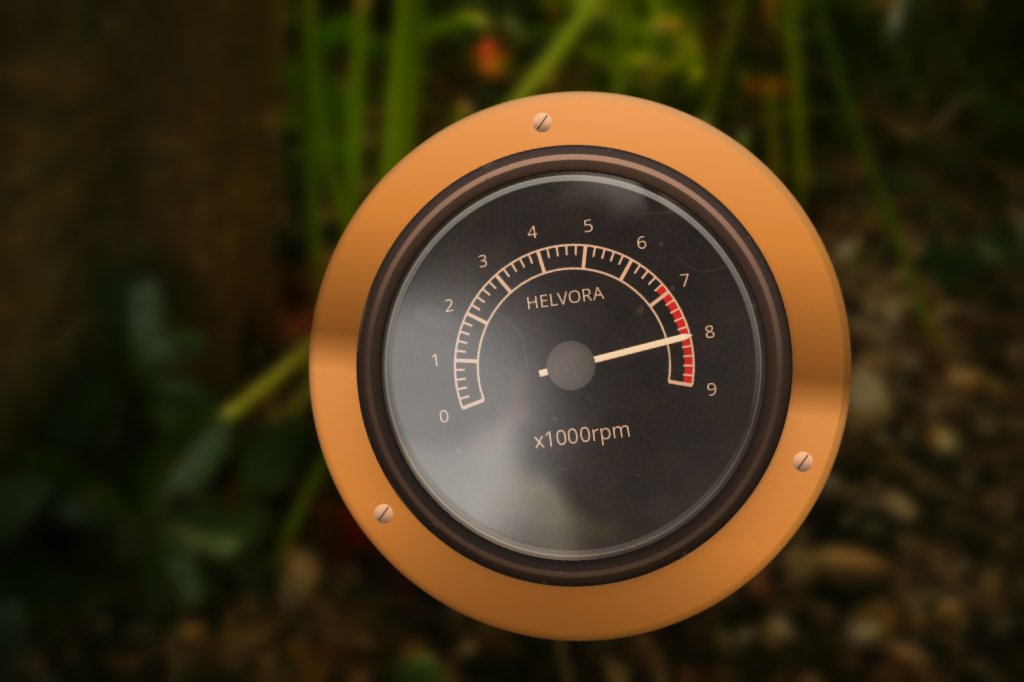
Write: rpm 8000
